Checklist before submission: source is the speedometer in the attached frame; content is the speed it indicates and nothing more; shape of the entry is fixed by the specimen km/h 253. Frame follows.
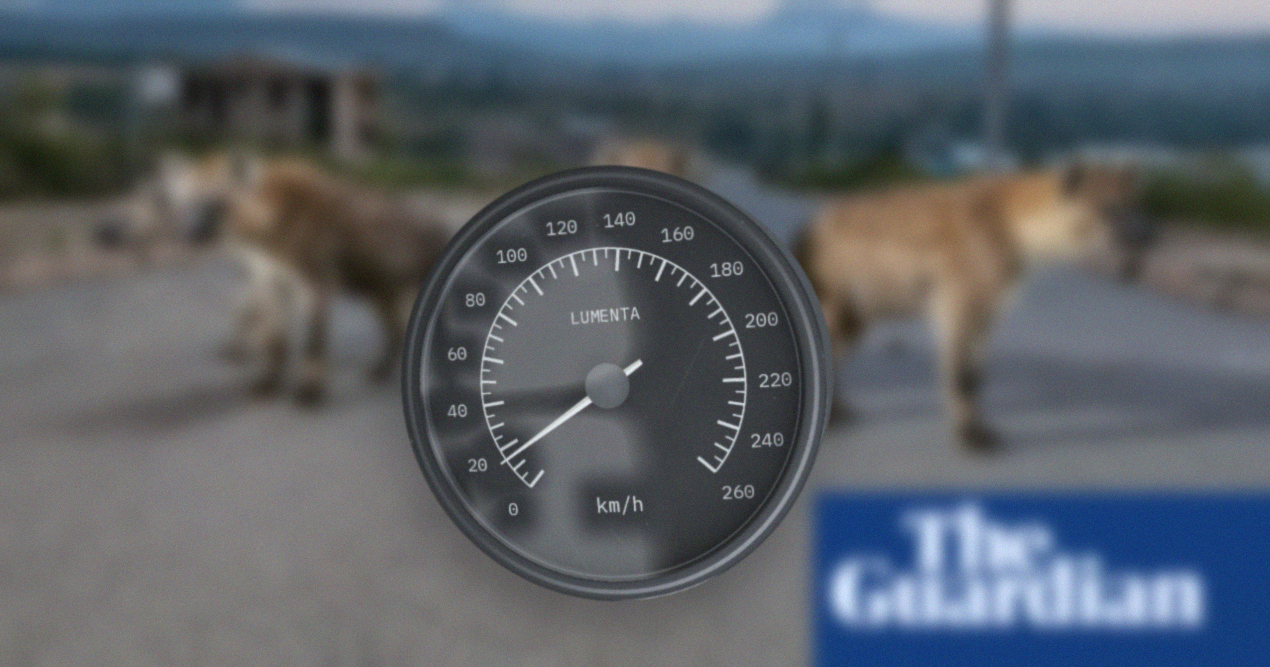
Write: km/h 15
